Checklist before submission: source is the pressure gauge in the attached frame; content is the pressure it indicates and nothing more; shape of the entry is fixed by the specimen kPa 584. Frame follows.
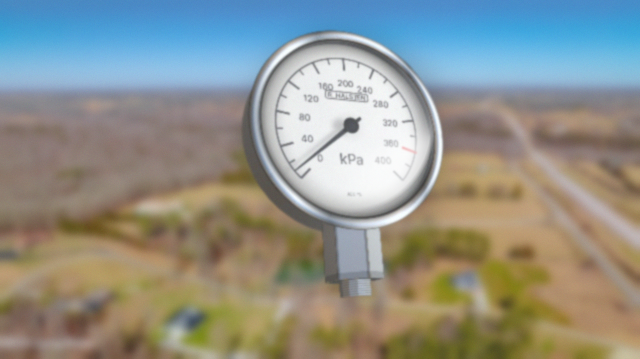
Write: kPa 10
